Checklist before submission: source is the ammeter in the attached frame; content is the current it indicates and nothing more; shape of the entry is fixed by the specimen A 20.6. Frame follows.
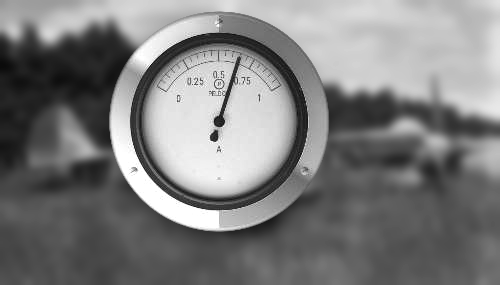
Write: A 0.65
